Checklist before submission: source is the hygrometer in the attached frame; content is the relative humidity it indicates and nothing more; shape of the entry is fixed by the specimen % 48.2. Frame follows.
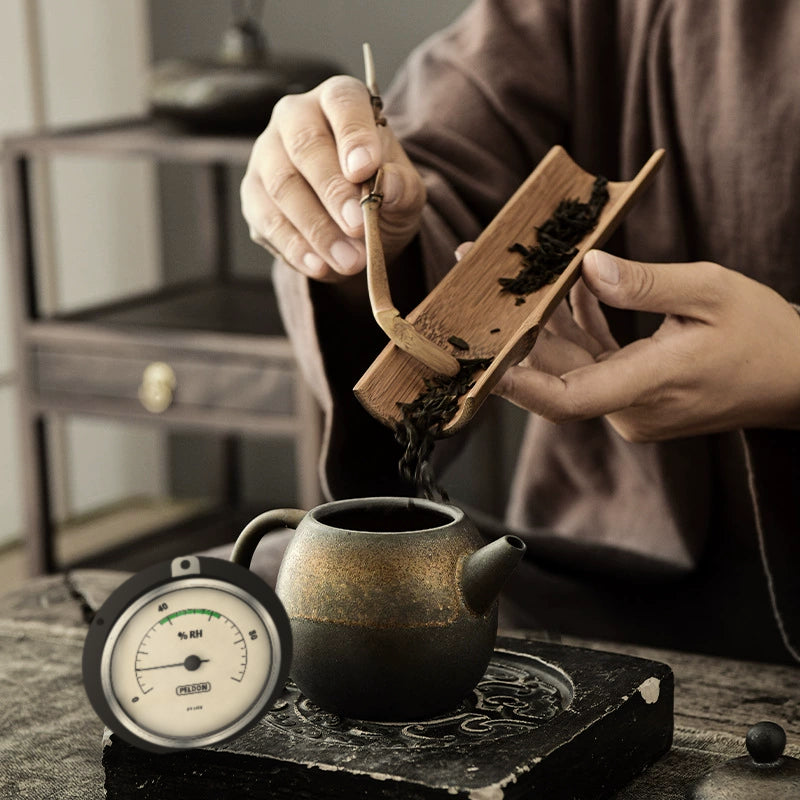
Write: % 12
